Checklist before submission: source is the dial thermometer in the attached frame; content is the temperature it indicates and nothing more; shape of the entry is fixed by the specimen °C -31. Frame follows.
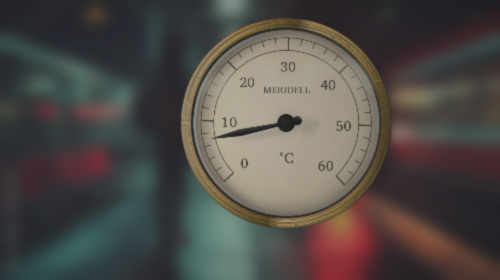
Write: °C 7
